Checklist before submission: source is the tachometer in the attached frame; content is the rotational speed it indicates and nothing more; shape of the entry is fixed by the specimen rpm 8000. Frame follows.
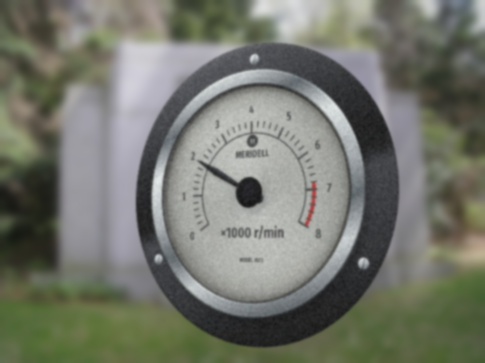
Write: rpm 2000
